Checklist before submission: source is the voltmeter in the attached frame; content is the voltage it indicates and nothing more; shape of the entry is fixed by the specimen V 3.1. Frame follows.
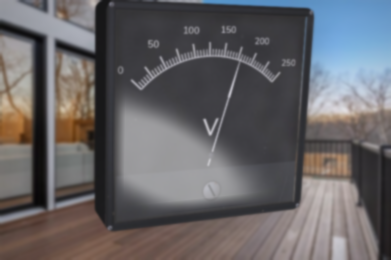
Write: V 175
